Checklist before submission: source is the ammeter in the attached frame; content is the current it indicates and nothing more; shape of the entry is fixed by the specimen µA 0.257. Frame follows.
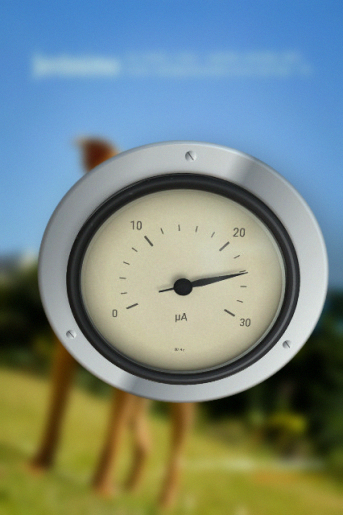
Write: µA 24
